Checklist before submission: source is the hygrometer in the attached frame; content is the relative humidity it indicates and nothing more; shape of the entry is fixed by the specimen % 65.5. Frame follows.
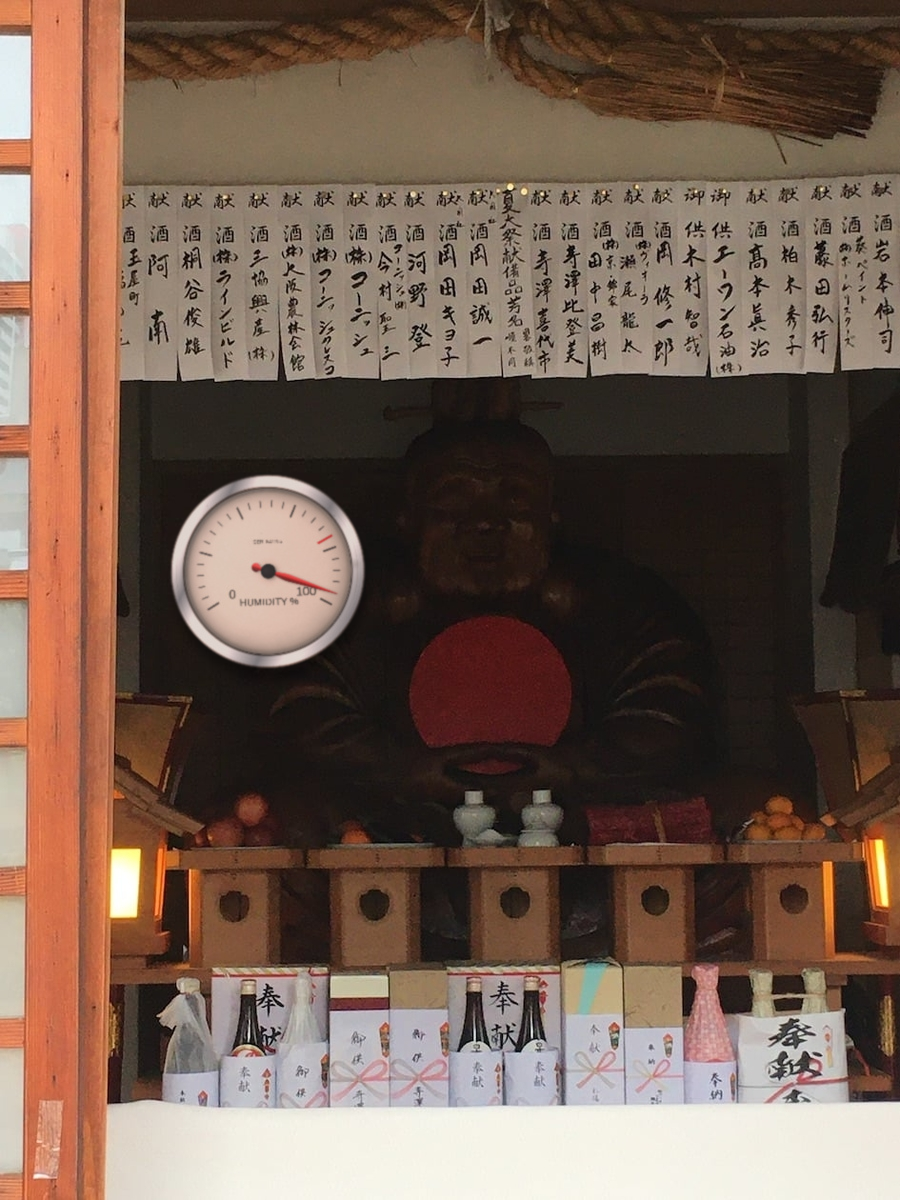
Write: % 96
